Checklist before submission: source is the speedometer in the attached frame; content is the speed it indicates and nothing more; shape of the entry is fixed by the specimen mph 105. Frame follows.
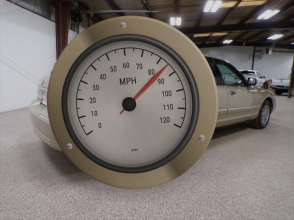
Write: mph 85
